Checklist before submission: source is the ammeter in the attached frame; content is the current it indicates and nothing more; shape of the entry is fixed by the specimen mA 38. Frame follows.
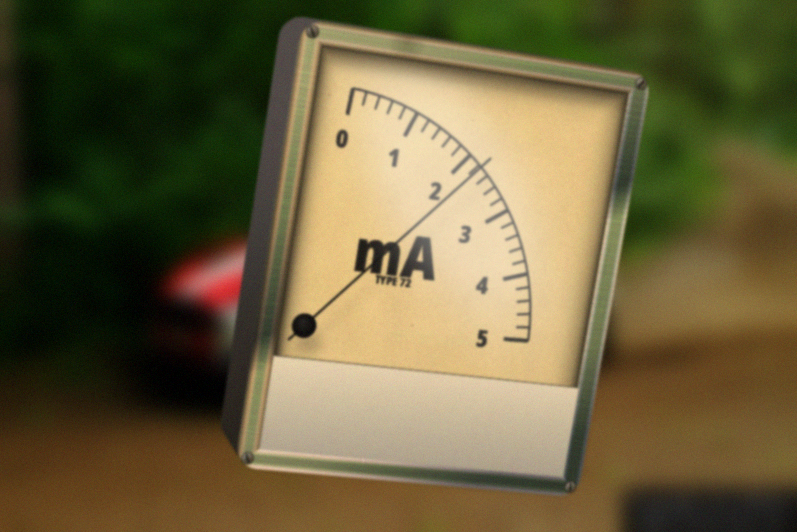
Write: mA 2.2
